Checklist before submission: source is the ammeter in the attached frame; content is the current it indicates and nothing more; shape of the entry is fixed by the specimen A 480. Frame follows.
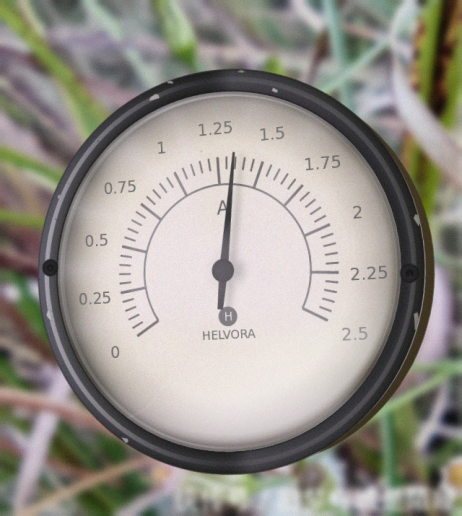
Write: A 1.35
